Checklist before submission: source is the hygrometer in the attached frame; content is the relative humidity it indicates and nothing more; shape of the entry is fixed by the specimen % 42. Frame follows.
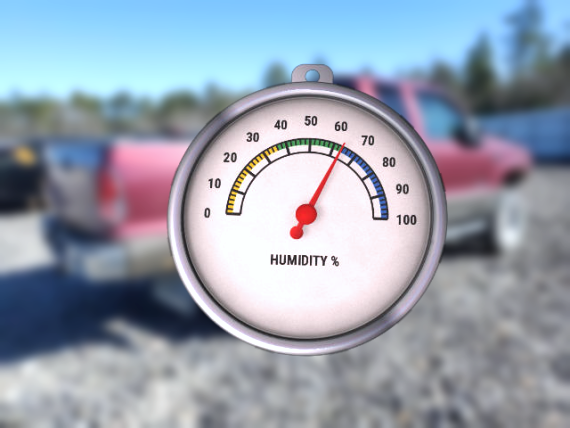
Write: % 64
